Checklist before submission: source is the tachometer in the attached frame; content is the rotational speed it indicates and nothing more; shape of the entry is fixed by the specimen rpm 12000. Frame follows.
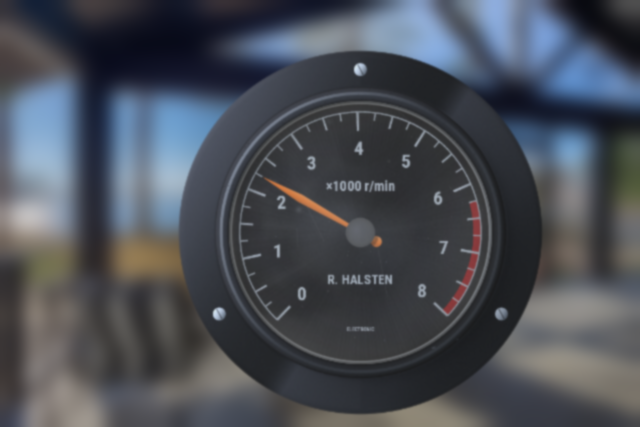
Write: rpm 2250
